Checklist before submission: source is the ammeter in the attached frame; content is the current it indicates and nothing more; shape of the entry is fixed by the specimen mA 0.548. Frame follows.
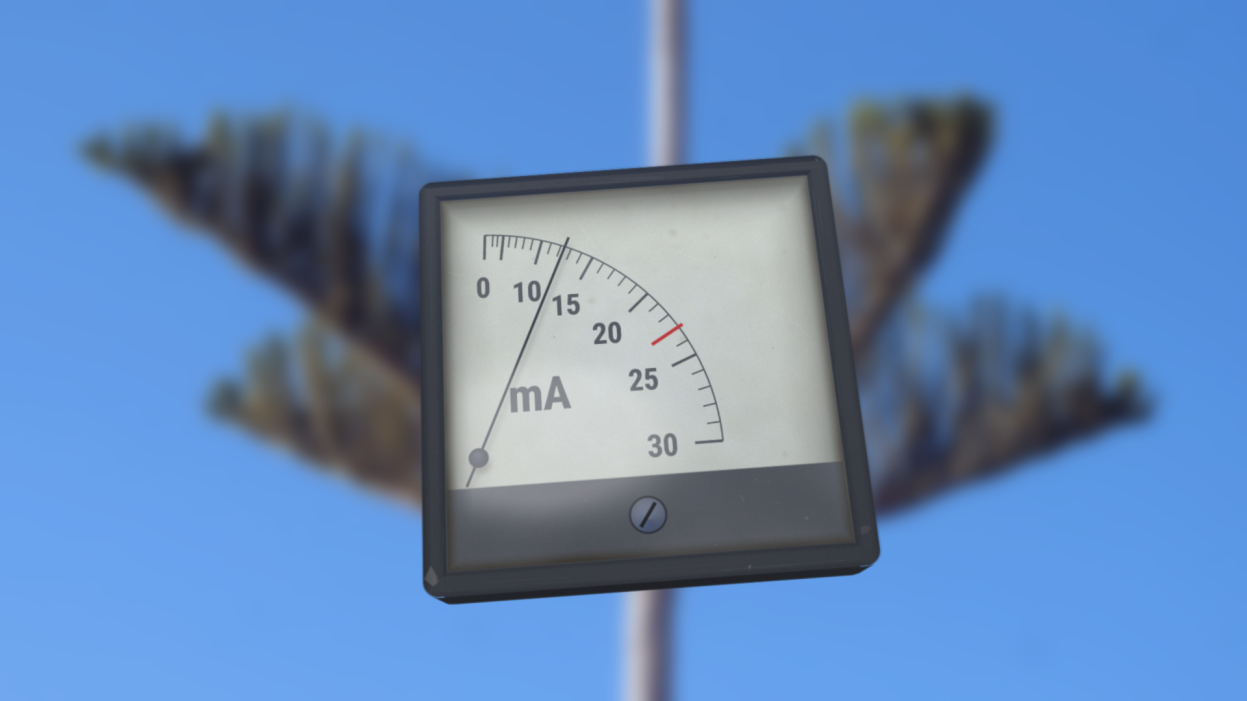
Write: mA 12.5
